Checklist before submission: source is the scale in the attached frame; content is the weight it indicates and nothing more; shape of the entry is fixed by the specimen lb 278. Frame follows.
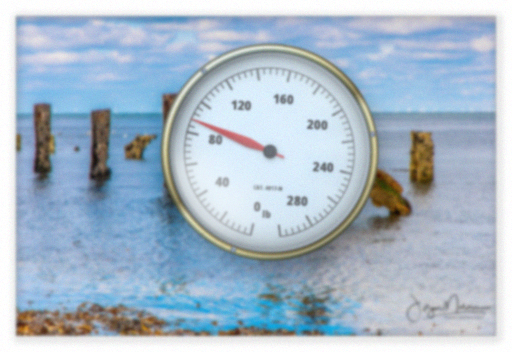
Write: lb 88
